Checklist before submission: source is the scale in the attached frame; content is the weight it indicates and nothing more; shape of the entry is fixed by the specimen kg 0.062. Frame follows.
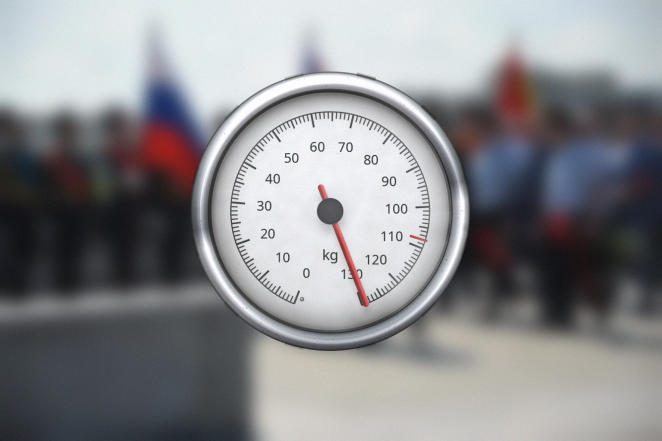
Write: kg 129
